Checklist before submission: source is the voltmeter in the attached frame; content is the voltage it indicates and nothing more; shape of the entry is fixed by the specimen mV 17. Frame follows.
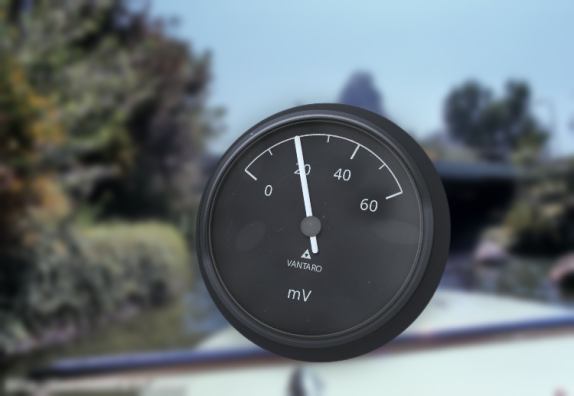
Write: mV 20
